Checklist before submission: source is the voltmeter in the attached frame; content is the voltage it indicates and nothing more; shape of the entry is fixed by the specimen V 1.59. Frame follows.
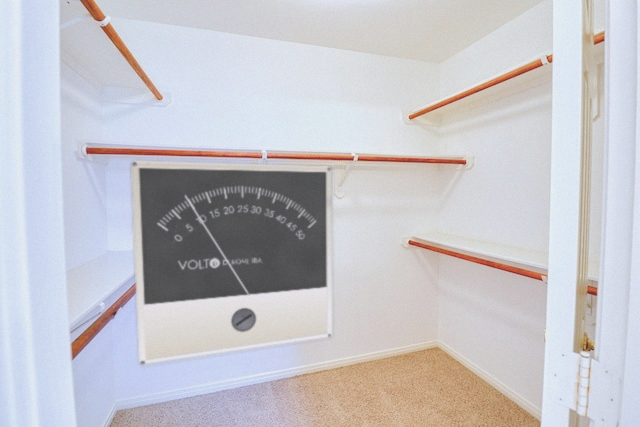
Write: V 10
